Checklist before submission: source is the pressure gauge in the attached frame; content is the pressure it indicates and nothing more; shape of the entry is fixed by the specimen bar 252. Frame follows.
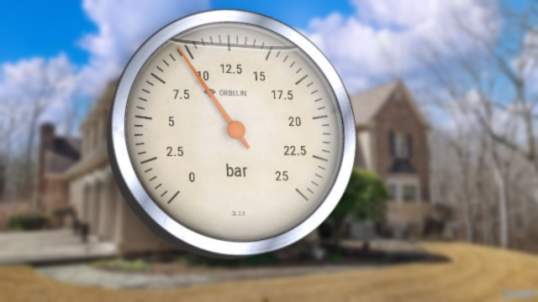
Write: bar 9.5
